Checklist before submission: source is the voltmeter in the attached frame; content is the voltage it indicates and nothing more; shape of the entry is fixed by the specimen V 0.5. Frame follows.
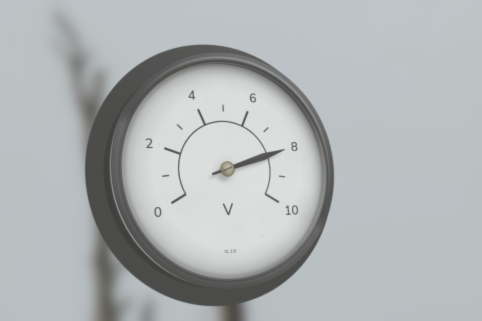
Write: V 8
